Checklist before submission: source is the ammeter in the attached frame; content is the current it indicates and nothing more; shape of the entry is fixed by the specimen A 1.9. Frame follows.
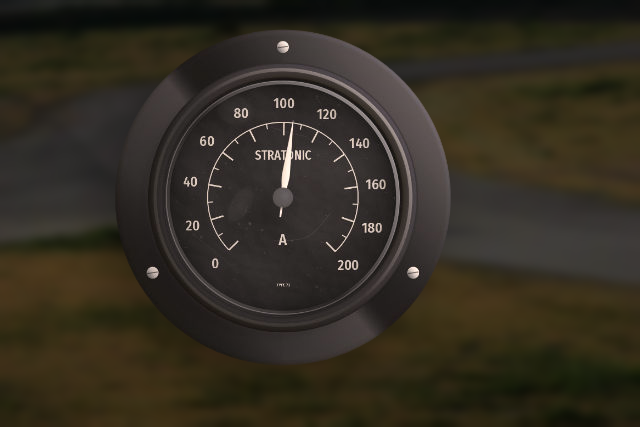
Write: A 105
